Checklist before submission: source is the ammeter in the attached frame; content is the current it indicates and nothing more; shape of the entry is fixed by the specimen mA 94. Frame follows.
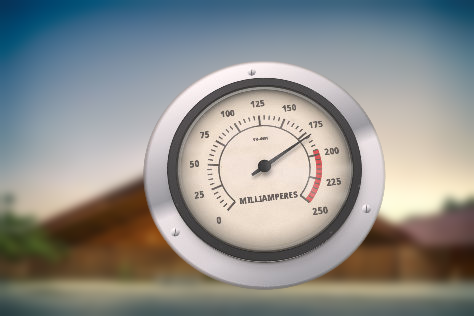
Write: mA 180
